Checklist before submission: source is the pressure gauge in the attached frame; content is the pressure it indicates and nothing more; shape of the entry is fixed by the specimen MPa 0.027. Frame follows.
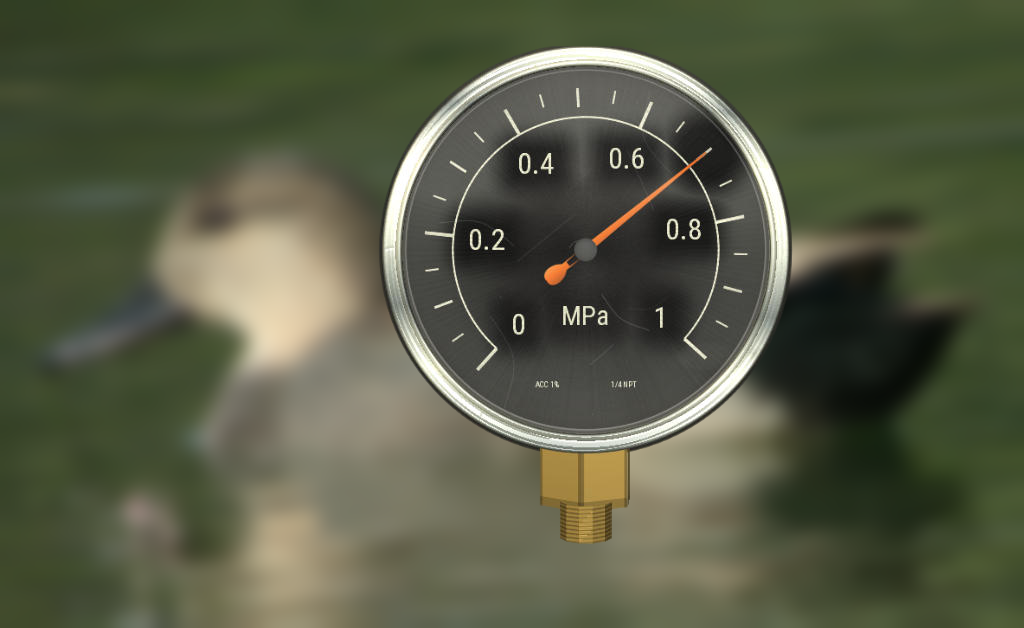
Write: MPa 0.7
